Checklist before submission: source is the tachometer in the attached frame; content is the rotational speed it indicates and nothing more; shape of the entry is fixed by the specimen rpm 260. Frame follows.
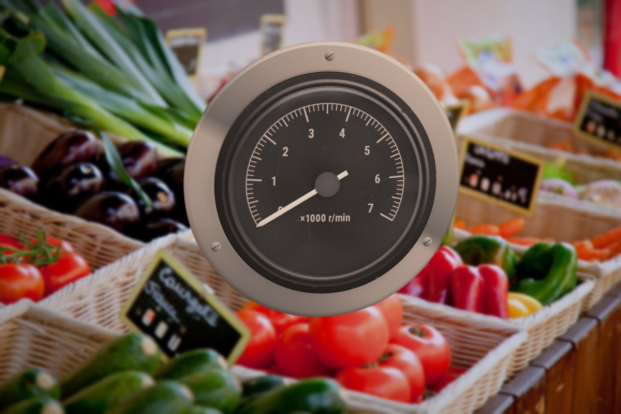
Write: rpm 0
